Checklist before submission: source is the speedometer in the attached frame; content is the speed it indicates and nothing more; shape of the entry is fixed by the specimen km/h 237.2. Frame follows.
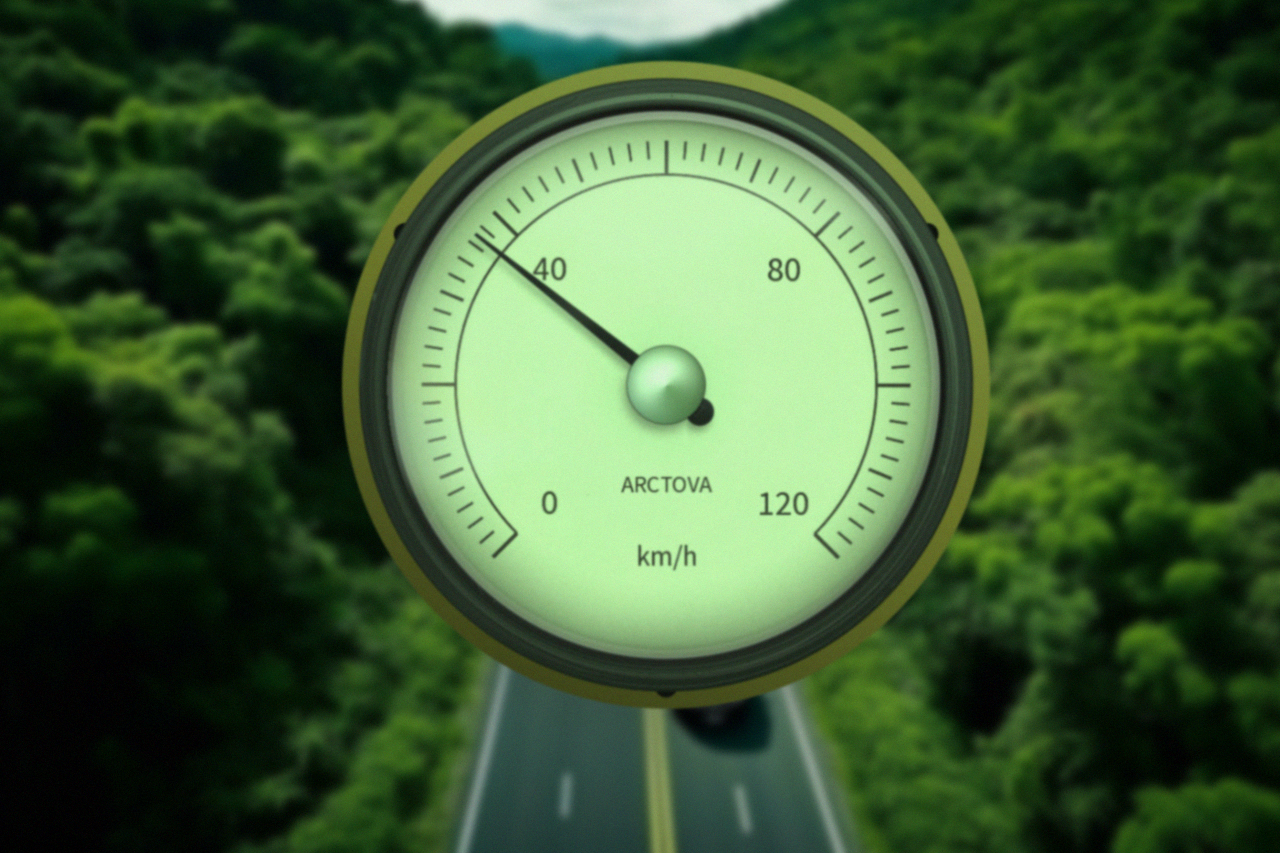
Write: km/h 37
